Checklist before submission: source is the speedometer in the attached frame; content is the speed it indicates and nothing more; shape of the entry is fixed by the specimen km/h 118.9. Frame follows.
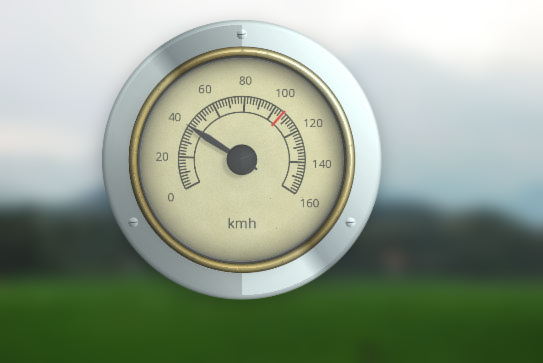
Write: km/h 40
